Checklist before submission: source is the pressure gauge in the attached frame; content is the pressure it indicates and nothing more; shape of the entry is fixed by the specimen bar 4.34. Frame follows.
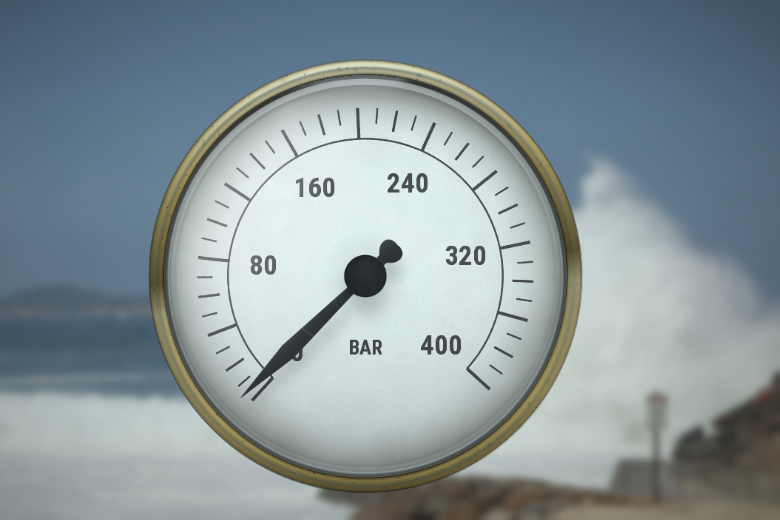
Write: bar 5
